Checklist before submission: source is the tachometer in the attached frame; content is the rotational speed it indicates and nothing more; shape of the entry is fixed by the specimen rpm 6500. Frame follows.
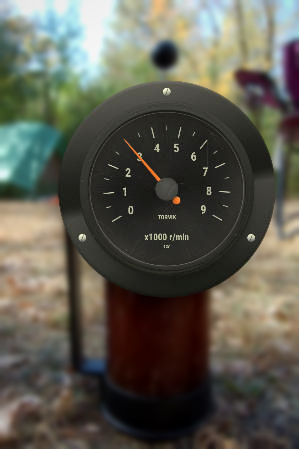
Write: rpm 3000
